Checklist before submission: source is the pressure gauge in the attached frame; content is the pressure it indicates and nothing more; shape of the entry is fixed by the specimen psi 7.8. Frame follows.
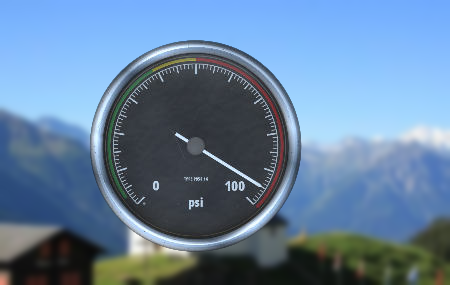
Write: psi 95
